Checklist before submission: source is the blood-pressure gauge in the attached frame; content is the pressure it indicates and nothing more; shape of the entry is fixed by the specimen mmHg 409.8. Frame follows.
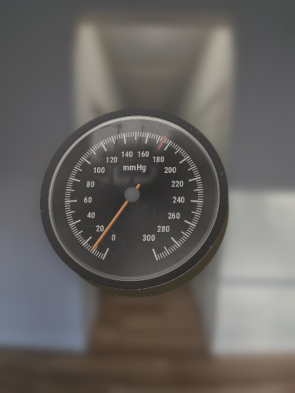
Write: mmHg 10
